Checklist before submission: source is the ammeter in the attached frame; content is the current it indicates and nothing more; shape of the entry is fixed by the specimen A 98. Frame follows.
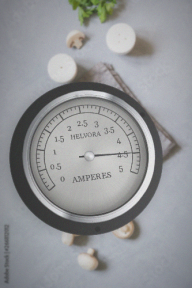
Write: A 4.5
